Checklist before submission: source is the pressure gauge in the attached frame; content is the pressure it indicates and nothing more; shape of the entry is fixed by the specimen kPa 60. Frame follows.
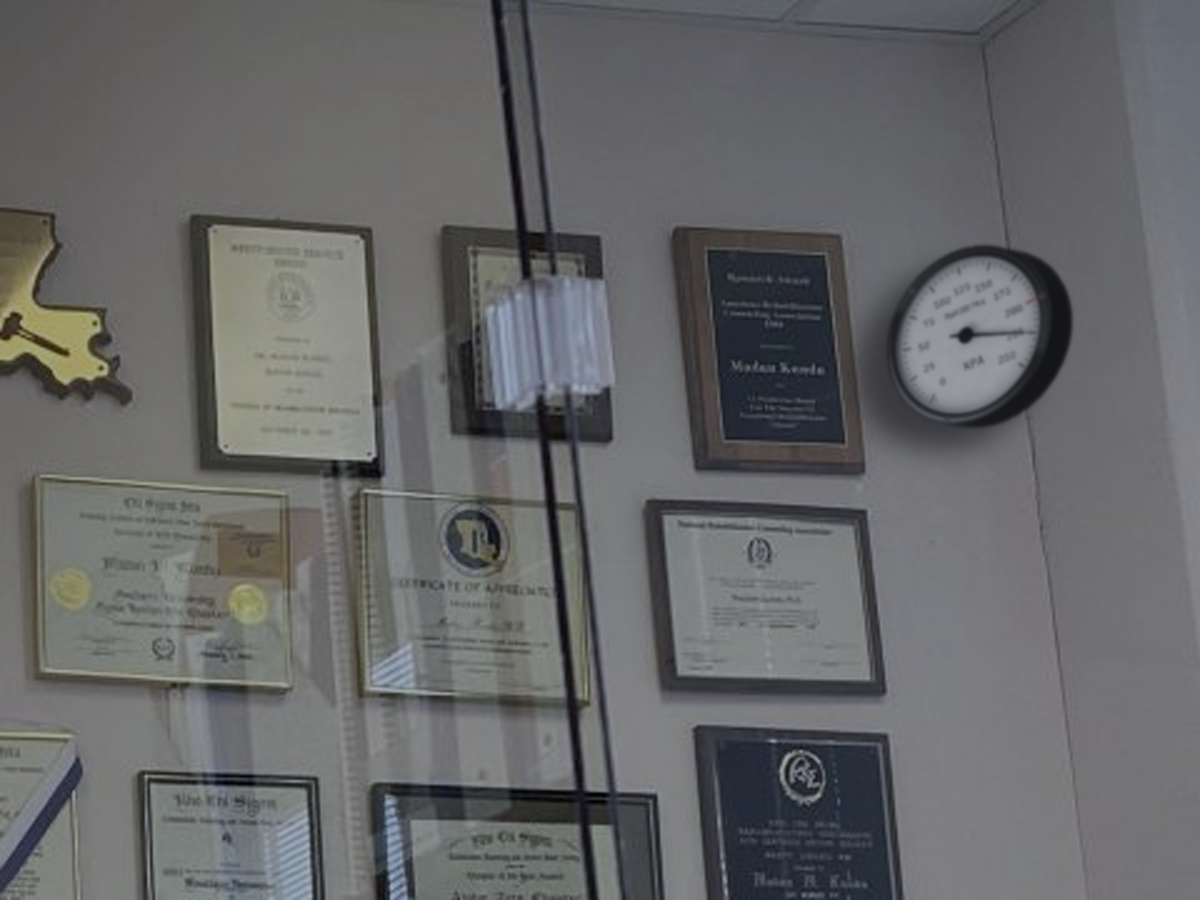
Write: kPa 225
